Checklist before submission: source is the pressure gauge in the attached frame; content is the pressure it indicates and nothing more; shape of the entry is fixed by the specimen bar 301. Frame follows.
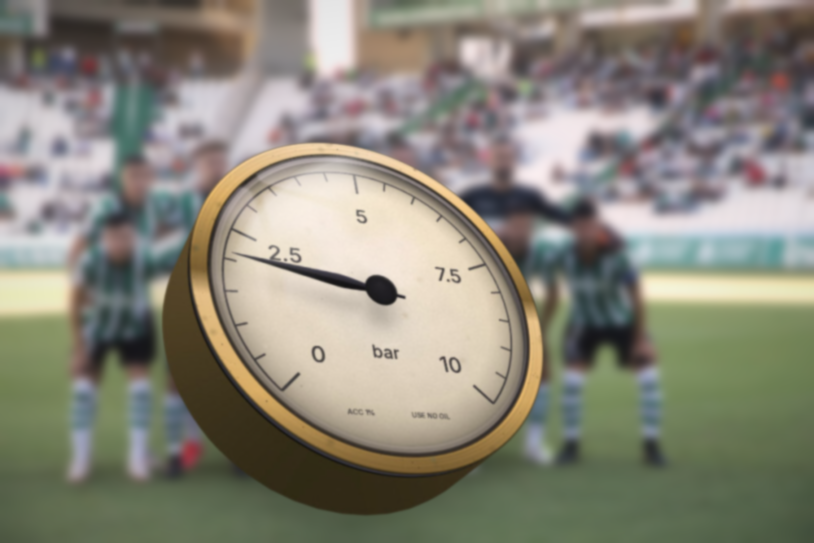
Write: bar 2
